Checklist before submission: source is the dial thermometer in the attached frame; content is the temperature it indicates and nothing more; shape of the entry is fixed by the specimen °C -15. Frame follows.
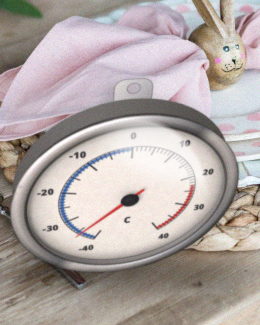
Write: °C -35
